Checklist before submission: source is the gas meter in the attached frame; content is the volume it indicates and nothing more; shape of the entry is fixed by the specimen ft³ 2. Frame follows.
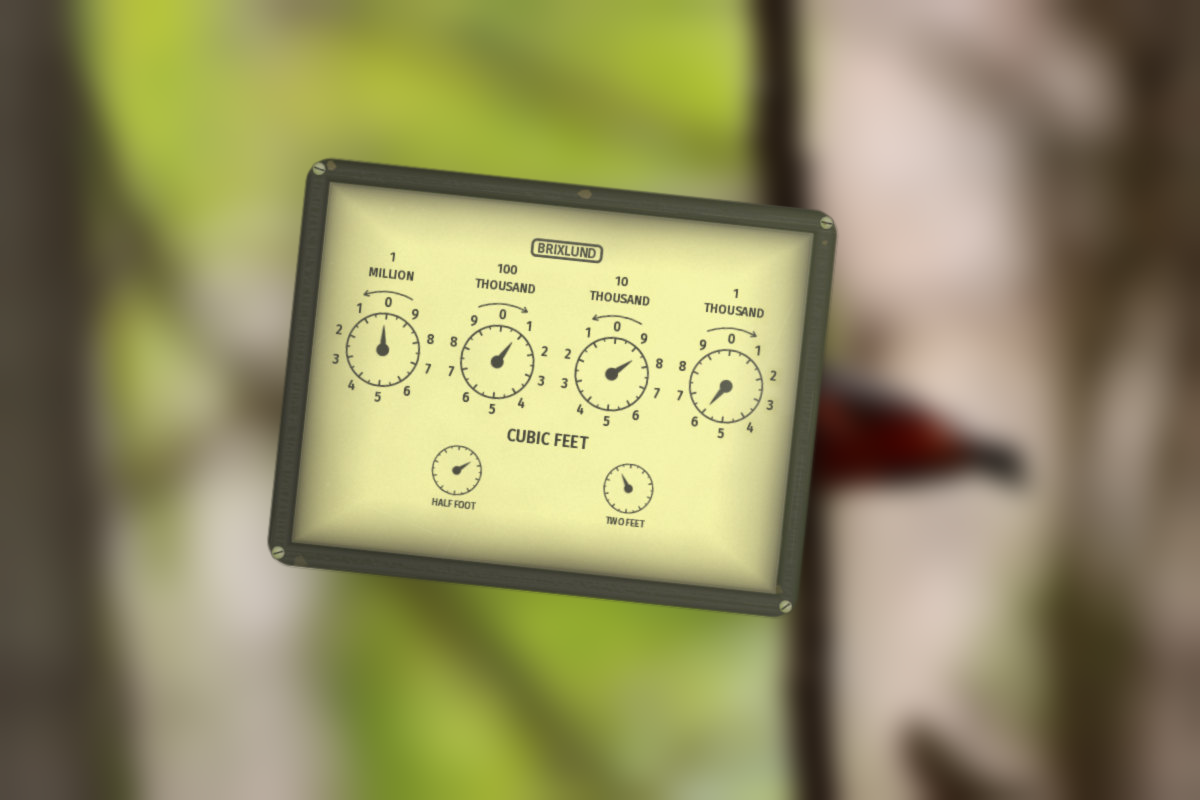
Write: ft³ 8600
